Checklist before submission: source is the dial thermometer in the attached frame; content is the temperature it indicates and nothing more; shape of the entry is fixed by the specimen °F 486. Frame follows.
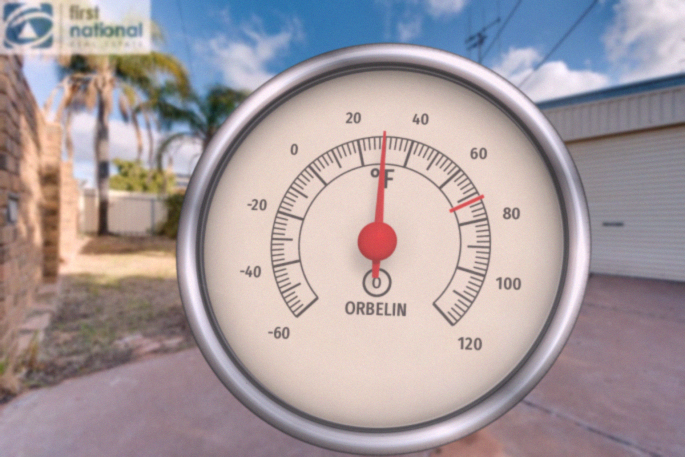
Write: °F 30
